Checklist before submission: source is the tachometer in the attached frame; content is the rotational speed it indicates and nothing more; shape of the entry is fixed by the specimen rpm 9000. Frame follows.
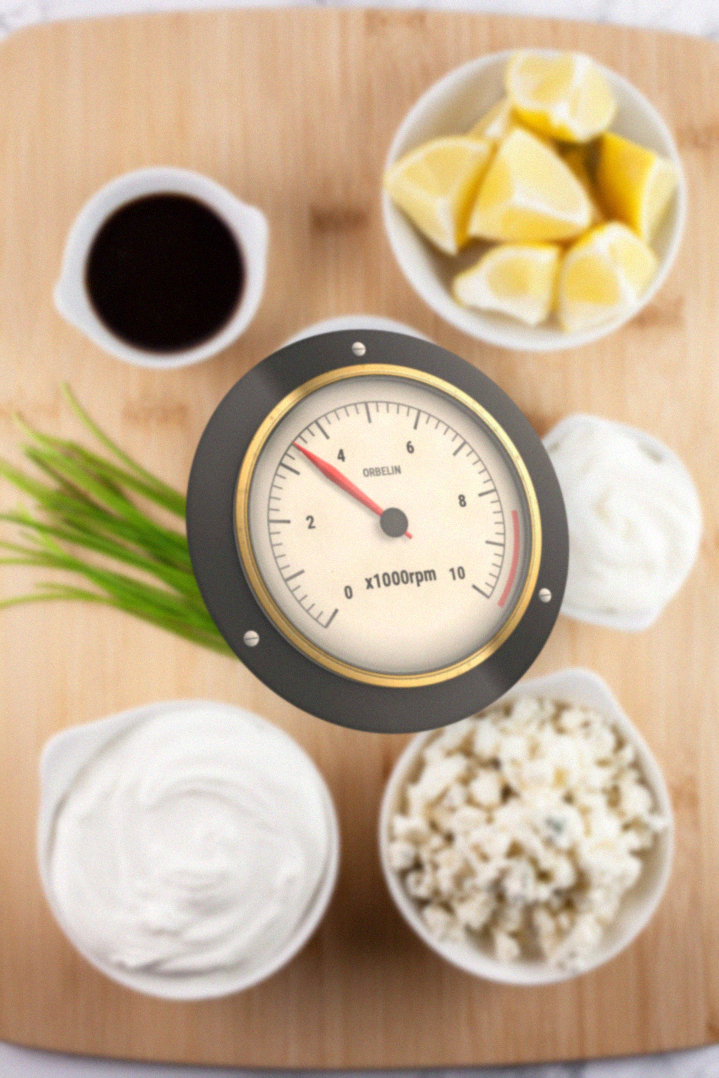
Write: rpm 3400
